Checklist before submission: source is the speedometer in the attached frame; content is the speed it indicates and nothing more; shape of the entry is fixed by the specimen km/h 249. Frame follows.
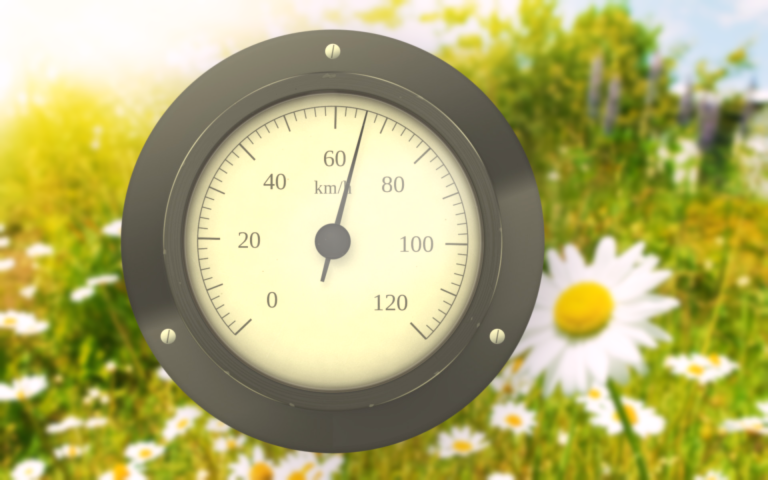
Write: km/h 66
